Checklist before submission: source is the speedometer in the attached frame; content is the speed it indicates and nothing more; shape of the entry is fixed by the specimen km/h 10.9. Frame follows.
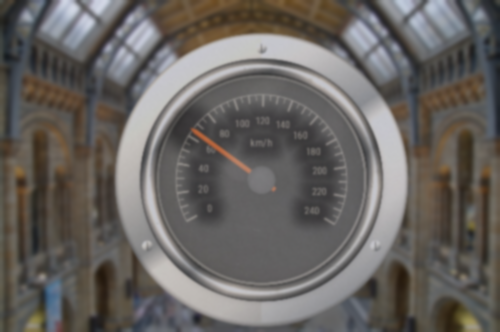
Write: km/h 65
